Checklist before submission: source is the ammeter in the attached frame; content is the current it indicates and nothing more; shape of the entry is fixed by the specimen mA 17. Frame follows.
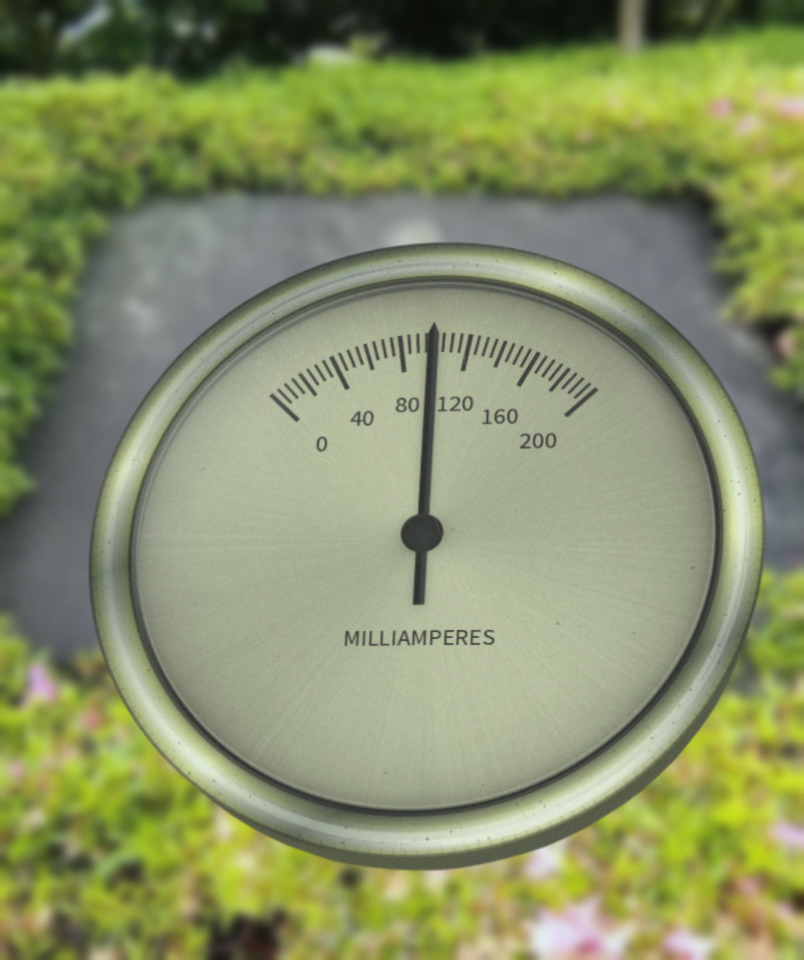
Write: mA 100
